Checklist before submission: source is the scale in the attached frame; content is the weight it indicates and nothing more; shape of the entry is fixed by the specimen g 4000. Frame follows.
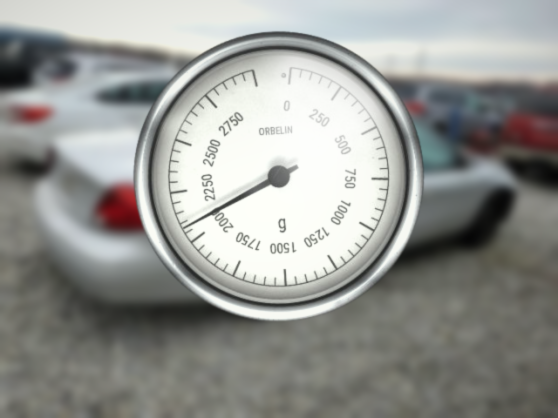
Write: g 2075
